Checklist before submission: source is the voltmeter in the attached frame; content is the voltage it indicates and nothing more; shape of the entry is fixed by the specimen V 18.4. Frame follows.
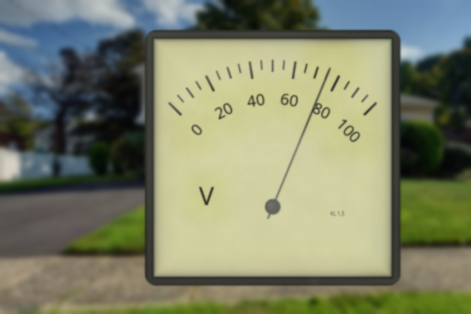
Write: V 75
